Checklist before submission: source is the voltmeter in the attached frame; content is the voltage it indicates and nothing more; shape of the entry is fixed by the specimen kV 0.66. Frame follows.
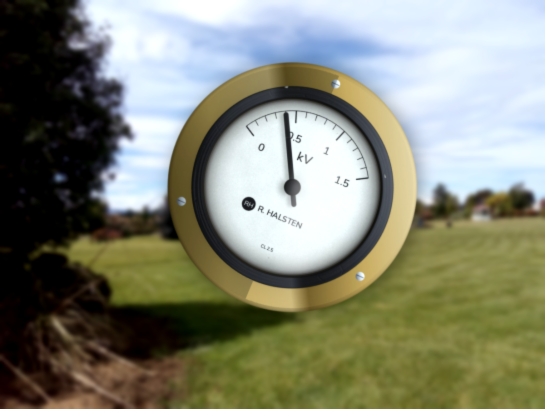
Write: kV 0.4
